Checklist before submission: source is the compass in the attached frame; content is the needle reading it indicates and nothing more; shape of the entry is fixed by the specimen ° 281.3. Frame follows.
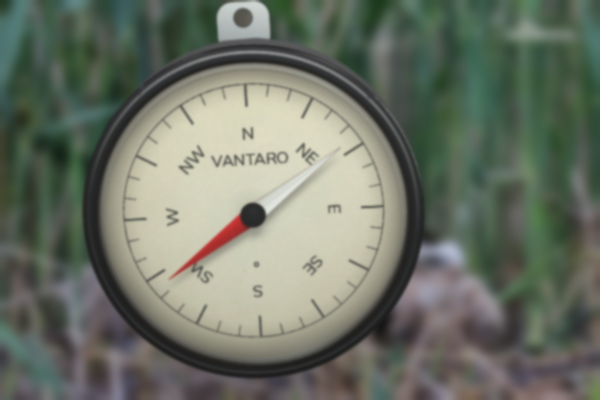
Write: ° 235
